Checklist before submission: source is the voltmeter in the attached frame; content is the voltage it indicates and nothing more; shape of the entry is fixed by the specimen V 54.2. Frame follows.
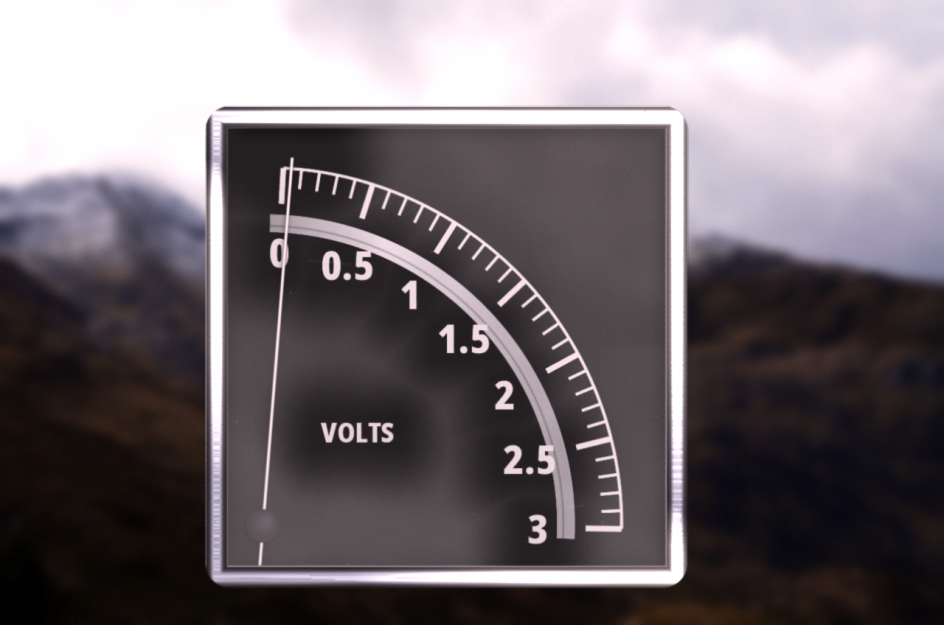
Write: V 0.05
